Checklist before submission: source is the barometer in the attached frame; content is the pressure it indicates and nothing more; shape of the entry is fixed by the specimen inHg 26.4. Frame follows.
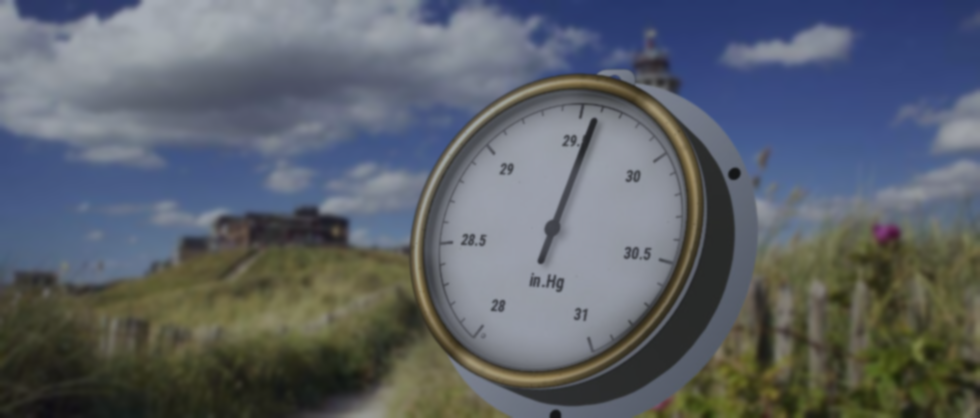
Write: inHg 29.6
